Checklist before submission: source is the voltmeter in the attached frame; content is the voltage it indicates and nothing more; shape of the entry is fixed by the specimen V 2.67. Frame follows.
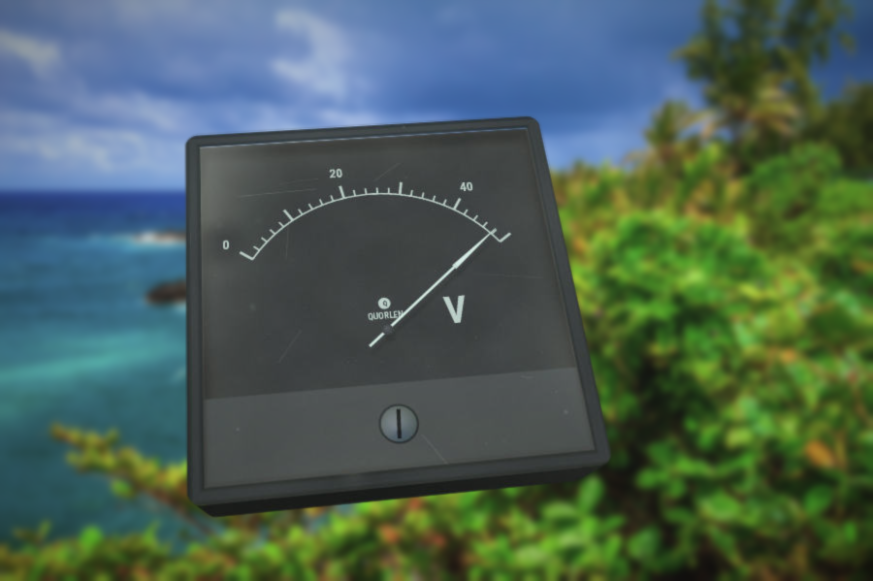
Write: V 48
